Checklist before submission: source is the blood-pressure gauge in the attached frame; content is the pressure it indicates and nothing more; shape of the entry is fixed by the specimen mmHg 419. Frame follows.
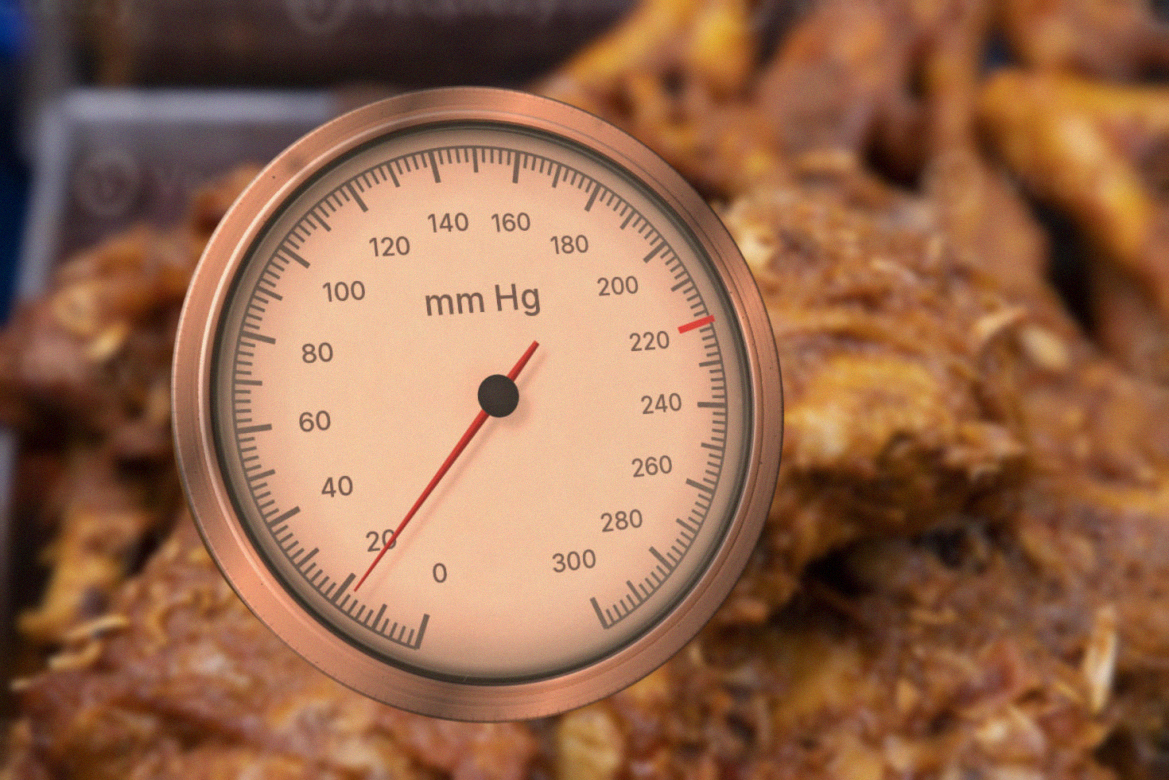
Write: mmHg 18
